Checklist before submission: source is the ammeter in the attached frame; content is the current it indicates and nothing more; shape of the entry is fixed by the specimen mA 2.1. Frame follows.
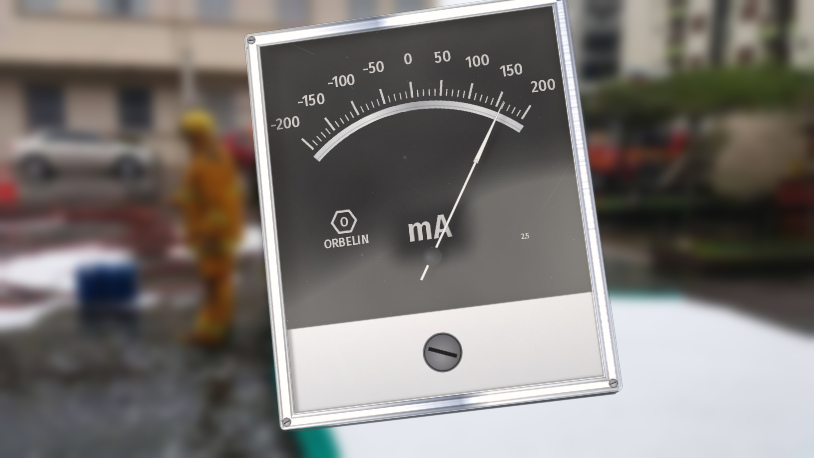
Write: mA 160
